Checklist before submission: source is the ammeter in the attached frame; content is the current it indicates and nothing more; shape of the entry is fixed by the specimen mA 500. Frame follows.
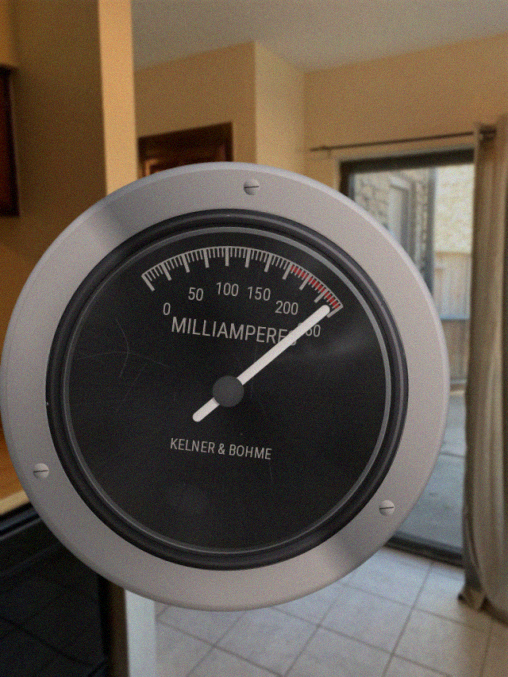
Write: mA 240
